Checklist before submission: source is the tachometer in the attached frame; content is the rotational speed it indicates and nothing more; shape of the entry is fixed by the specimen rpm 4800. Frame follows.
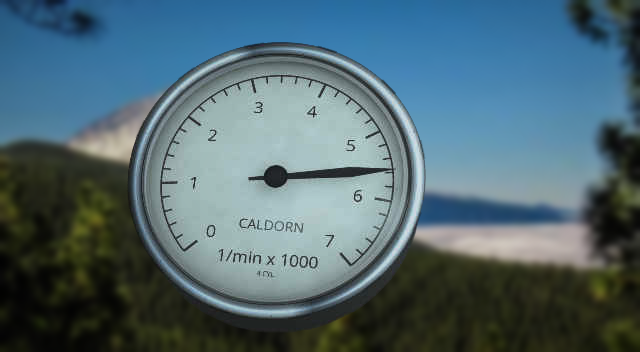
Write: rpm 5600
